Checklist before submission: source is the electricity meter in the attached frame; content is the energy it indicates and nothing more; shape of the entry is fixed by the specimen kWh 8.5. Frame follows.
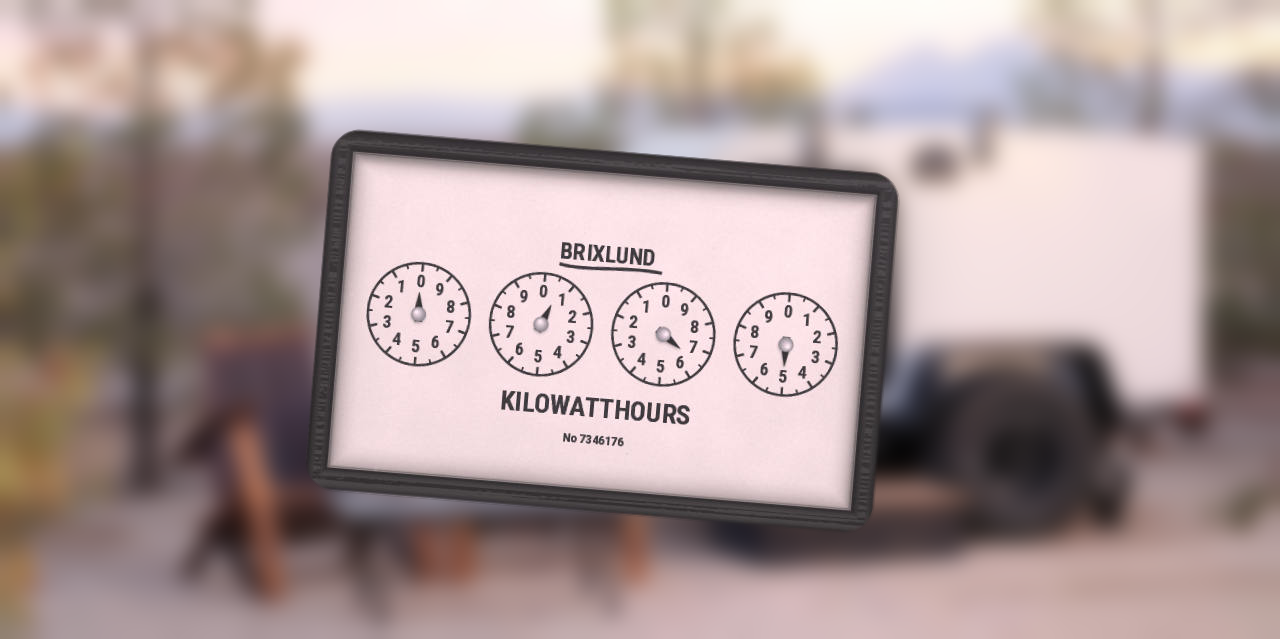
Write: kWh 65
